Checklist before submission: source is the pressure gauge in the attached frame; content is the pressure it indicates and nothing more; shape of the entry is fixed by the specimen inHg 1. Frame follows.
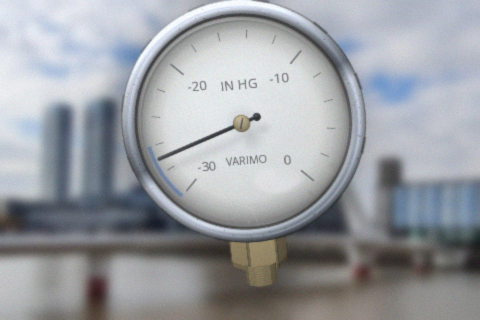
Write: inHg -27
